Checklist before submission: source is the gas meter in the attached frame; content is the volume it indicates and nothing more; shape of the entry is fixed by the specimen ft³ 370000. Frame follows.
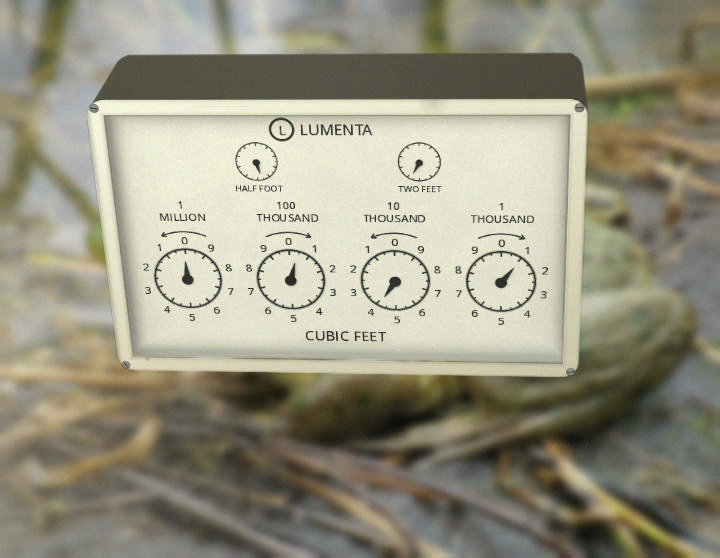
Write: ft³ 4100
